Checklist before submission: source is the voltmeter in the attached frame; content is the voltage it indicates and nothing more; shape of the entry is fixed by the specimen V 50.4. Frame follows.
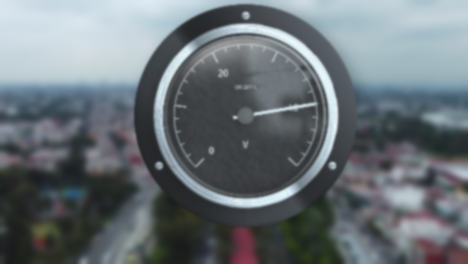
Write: V 40
